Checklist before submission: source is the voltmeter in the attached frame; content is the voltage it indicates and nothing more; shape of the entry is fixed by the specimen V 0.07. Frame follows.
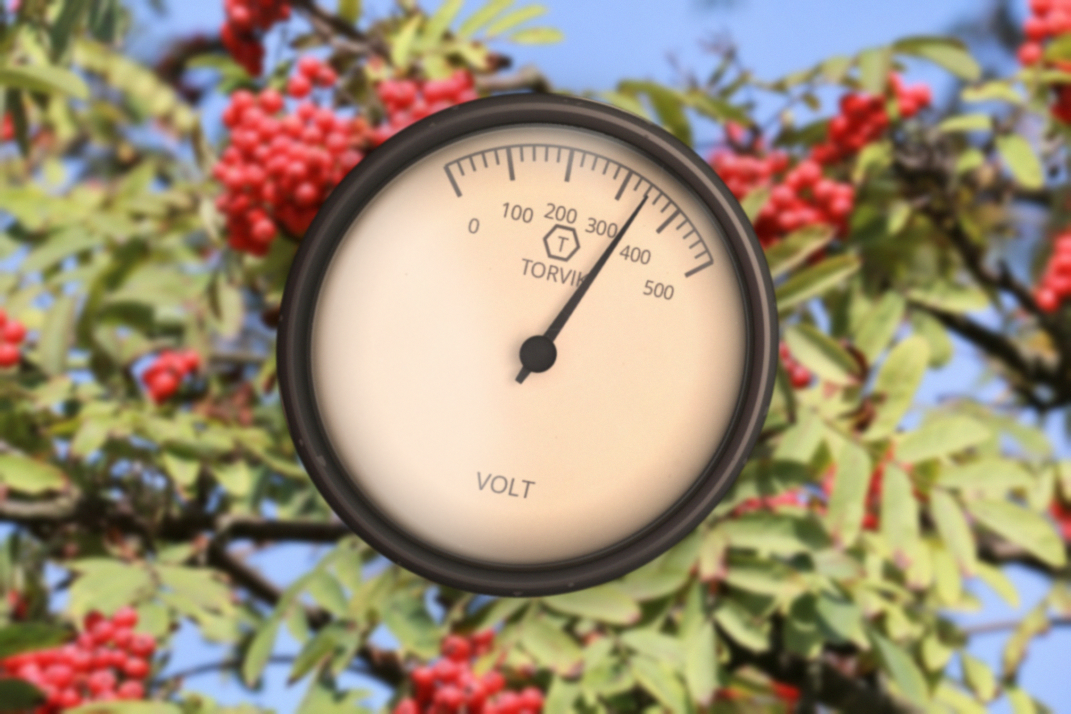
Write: V 340
